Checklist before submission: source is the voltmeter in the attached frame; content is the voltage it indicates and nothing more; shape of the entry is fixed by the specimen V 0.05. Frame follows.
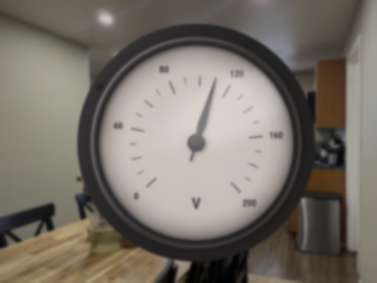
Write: V 110
